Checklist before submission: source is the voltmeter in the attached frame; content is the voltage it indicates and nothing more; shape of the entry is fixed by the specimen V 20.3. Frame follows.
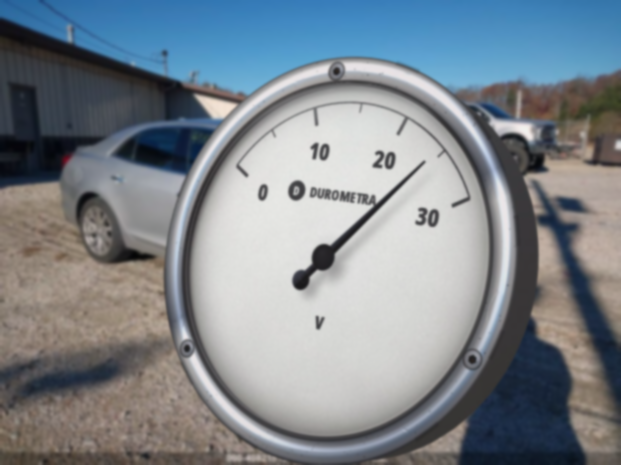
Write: V 25
